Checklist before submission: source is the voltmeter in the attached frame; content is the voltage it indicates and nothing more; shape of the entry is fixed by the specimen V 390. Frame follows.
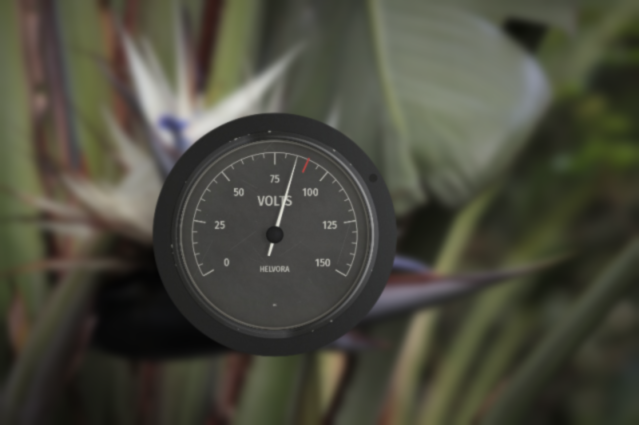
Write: V 85
